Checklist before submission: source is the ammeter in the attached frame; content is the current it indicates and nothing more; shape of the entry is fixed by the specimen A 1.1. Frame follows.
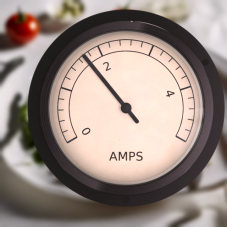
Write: A 1.7
